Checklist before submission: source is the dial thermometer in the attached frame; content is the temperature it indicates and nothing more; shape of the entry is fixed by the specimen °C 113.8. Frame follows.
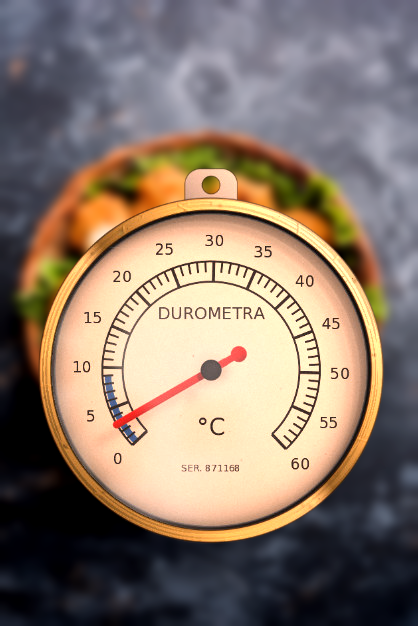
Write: °C 3
